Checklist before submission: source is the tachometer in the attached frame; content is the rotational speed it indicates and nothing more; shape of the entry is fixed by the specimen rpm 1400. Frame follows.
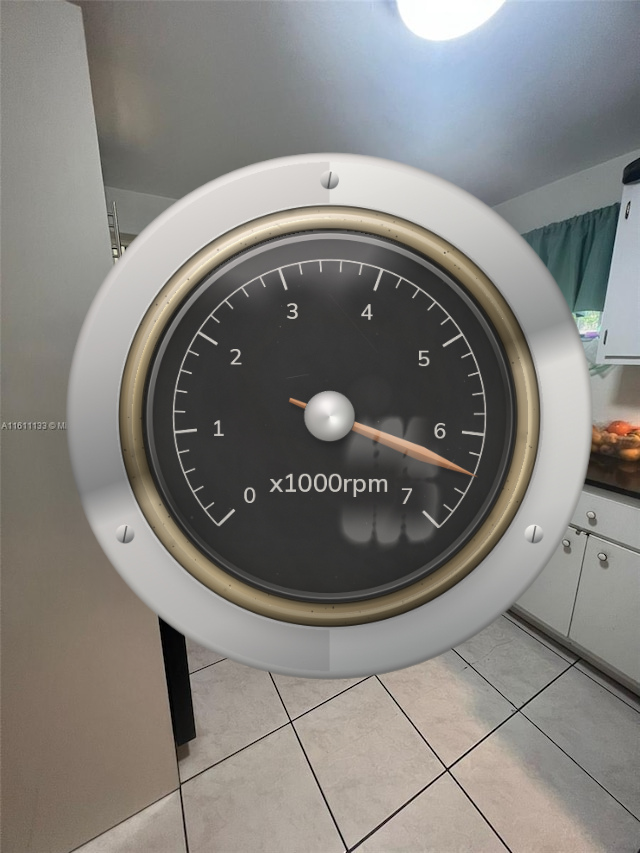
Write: rpm 6400
